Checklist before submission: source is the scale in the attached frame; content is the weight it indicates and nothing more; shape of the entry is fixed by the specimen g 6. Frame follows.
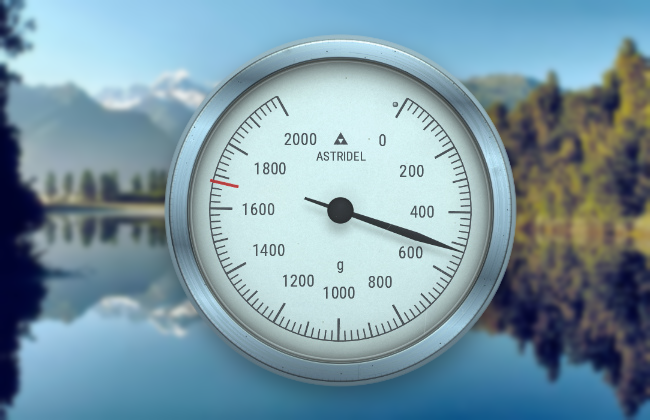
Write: g 520
